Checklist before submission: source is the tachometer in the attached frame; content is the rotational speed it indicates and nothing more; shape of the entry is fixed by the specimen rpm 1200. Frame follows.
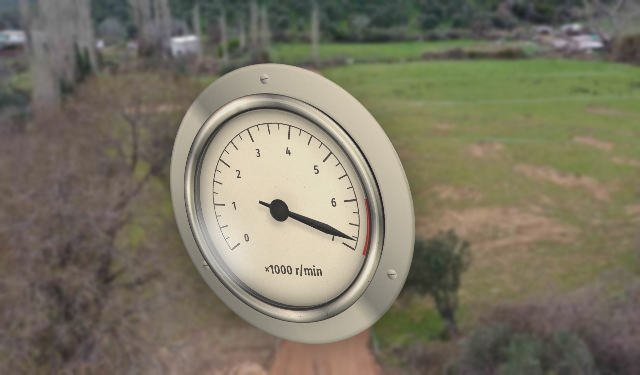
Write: rpm 6750
